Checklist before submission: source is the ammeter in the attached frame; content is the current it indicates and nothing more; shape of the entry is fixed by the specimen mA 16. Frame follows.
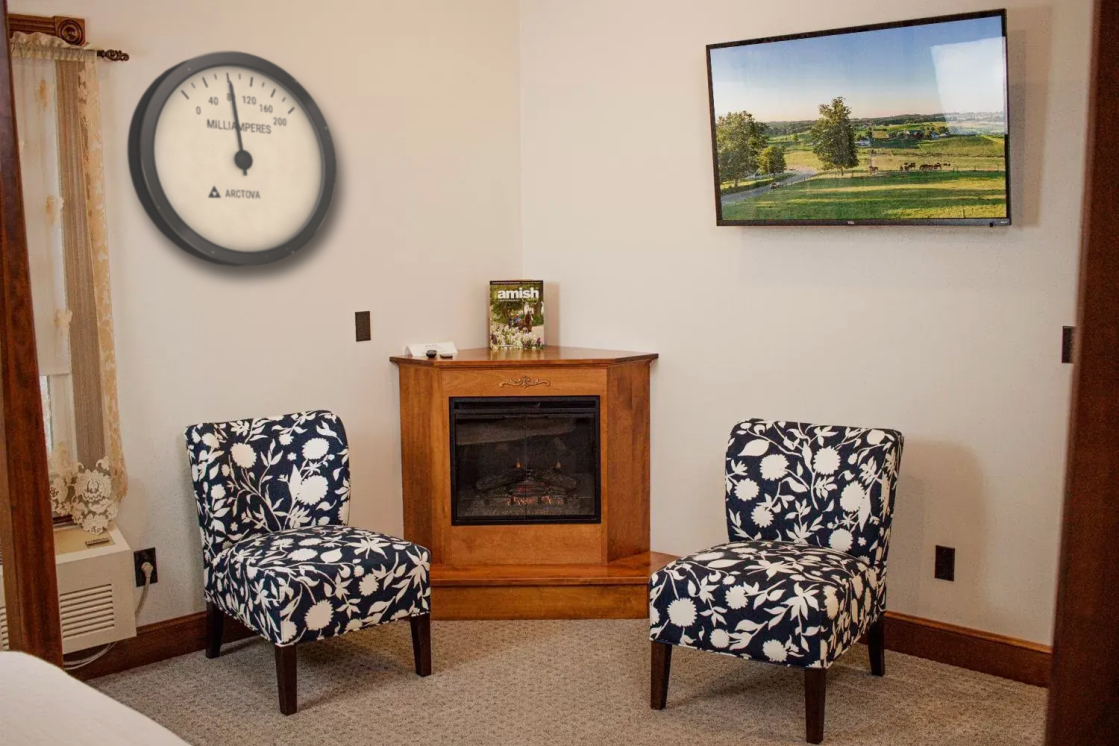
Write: mA 80
